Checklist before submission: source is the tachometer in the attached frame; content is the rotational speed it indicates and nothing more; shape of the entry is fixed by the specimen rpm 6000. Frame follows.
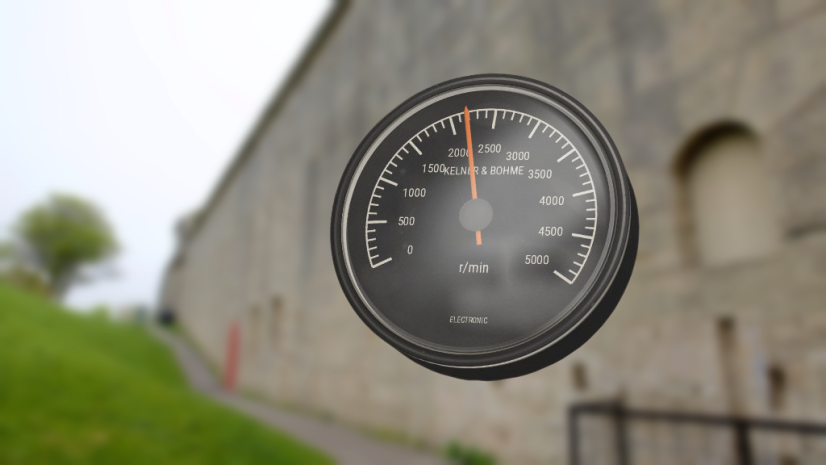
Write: rpm 2200
